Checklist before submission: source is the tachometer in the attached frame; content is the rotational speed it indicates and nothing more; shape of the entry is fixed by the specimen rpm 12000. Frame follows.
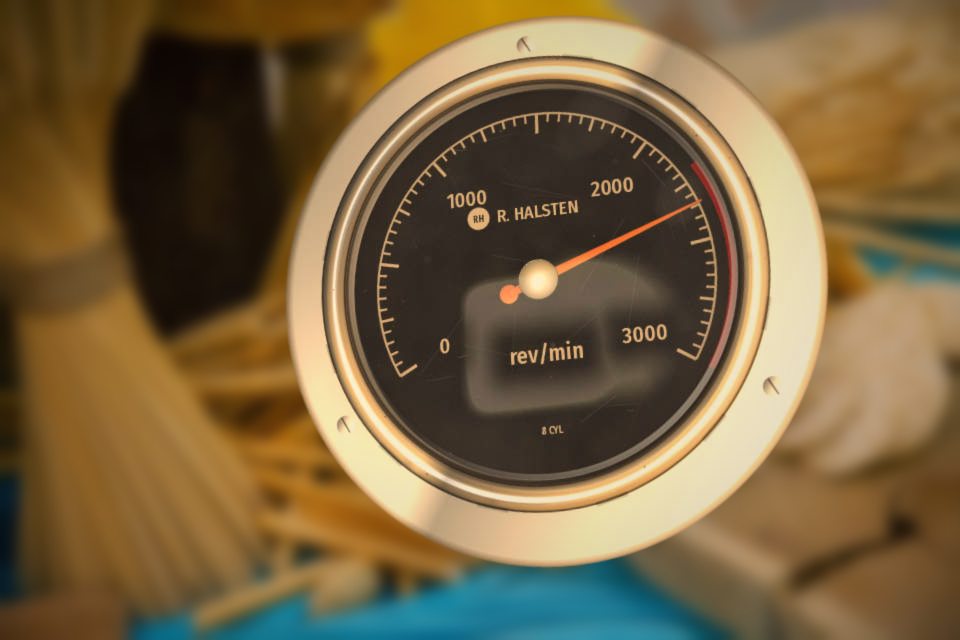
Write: rpm 2350
